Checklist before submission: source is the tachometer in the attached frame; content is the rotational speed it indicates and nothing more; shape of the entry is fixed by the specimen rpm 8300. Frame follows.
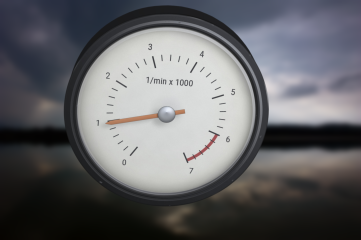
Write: rpm 1000
